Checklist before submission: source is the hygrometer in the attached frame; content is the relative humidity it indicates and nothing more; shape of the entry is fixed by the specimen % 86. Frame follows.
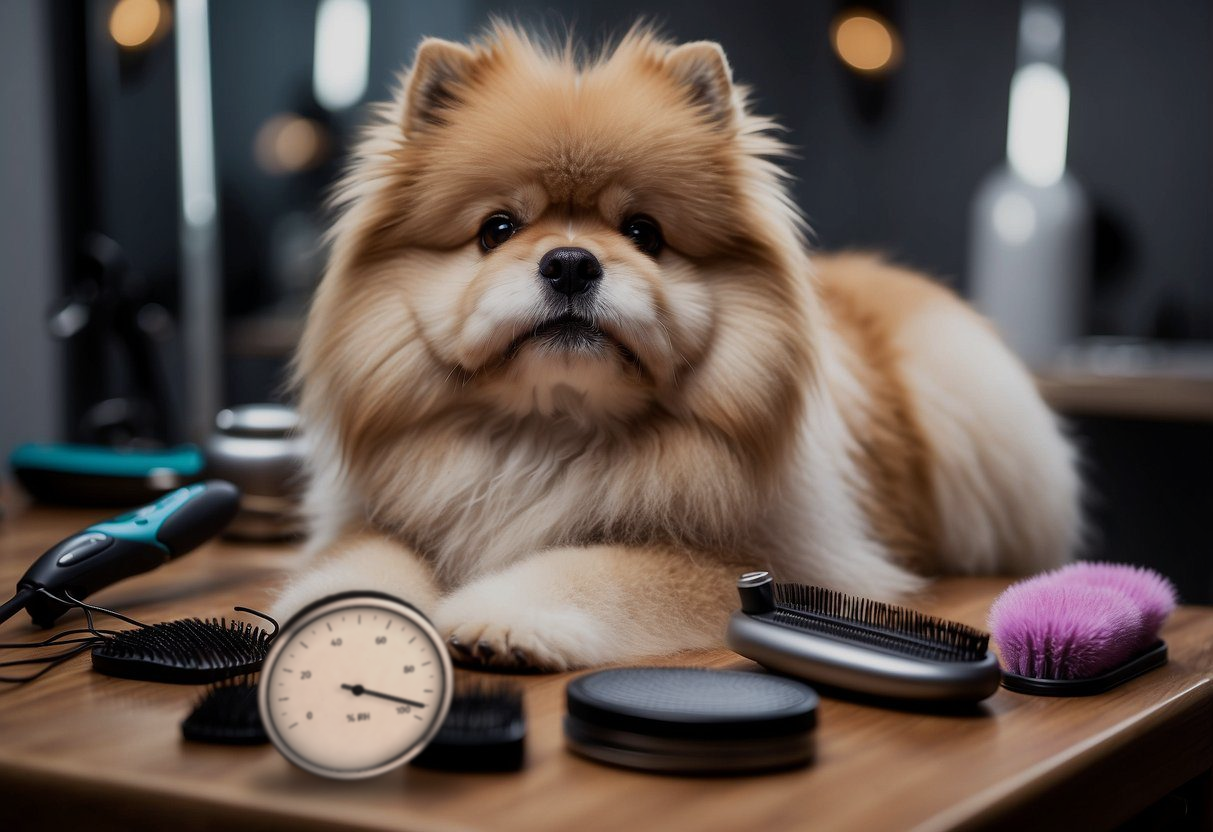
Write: % 95
